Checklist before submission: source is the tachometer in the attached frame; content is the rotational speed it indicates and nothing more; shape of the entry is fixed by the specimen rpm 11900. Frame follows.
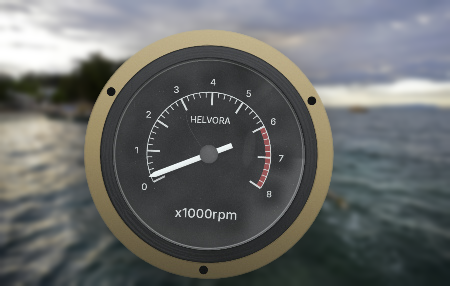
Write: rpm 200
